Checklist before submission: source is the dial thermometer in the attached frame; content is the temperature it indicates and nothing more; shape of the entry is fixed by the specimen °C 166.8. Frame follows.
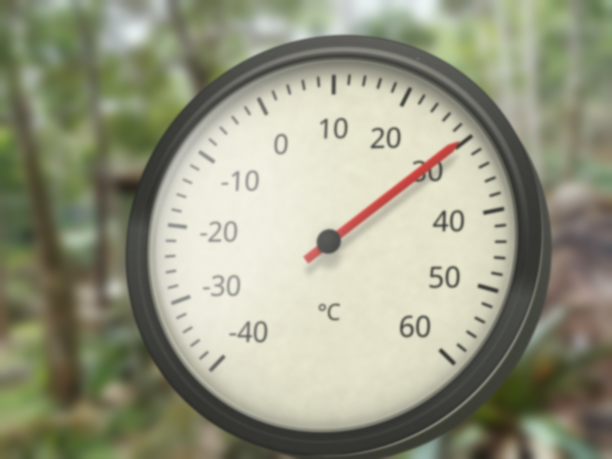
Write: °C 30
